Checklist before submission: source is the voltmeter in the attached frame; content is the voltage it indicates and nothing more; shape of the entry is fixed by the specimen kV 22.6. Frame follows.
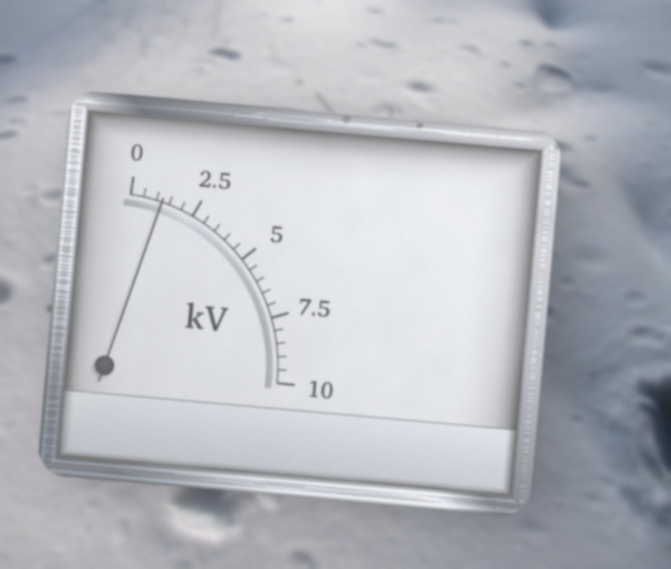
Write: kV 1.25
